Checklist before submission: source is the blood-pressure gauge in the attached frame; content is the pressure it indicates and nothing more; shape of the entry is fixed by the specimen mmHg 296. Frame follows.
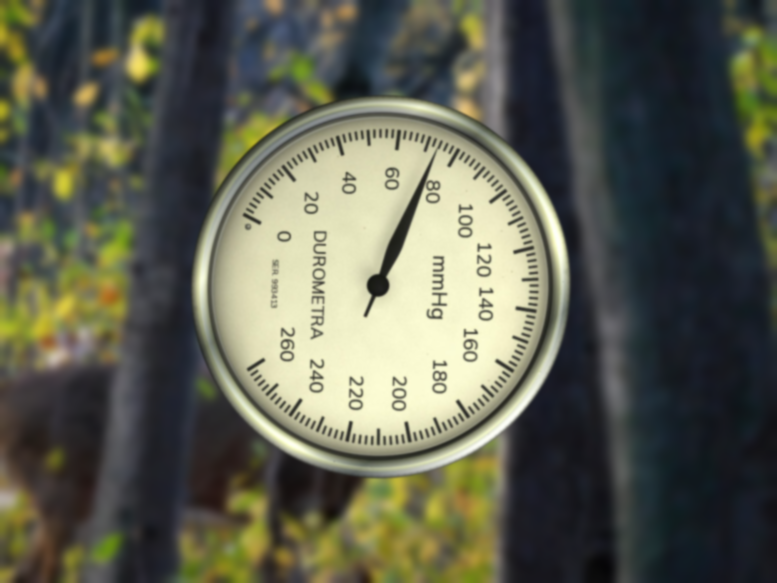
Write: mmHg 74
